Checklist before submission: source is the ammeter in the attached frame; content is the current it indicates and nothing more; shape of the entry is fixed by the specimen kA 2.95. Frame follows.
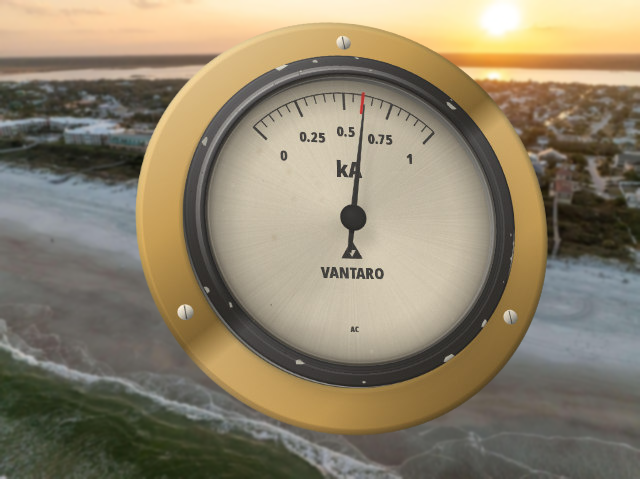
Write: kA 0.6
